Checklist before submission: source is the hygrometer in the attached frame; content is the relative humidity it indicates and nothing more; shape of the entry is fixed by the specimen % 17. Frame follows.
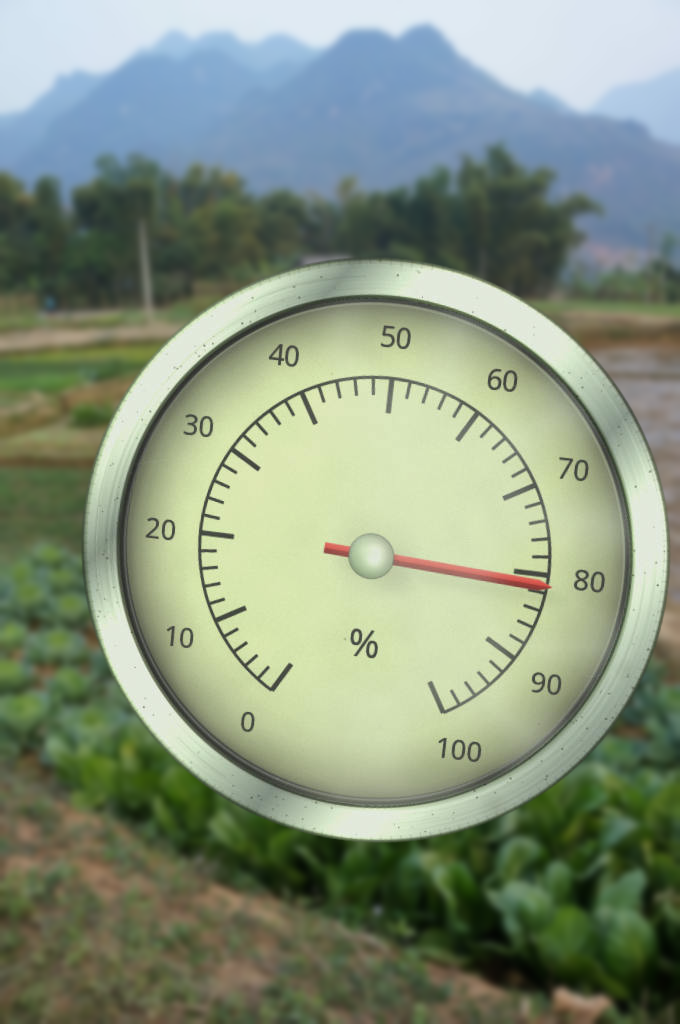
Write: % 81
